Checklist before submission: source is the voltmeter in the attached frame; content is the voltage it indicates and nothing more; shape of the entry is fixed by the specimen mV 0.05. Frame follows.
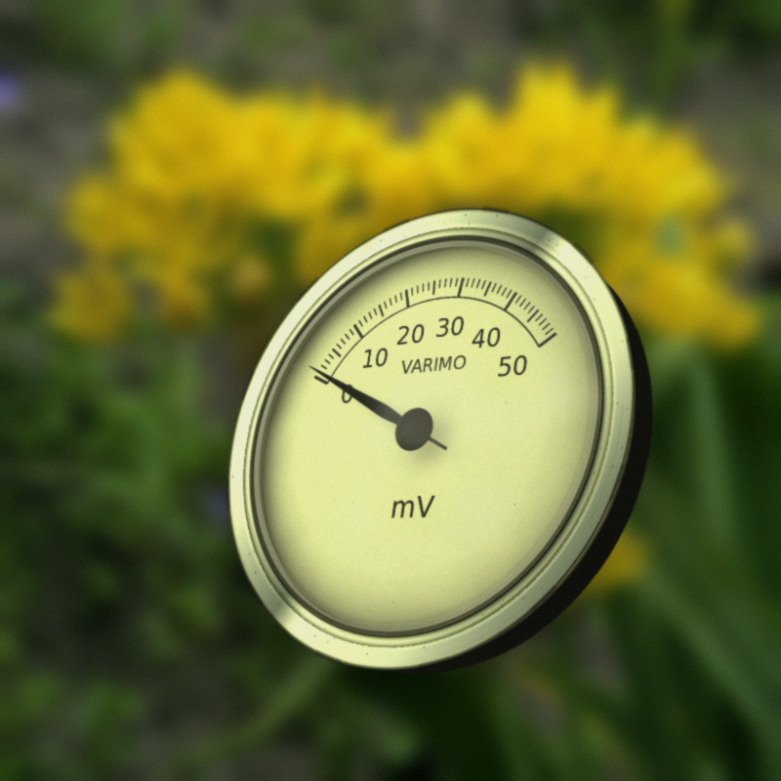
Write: mV 1
